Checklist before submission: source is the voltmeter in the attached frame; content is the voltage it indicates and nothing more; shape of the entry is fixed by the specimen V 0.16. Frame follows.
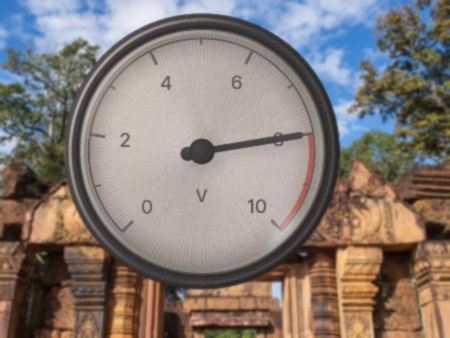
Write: V 8
